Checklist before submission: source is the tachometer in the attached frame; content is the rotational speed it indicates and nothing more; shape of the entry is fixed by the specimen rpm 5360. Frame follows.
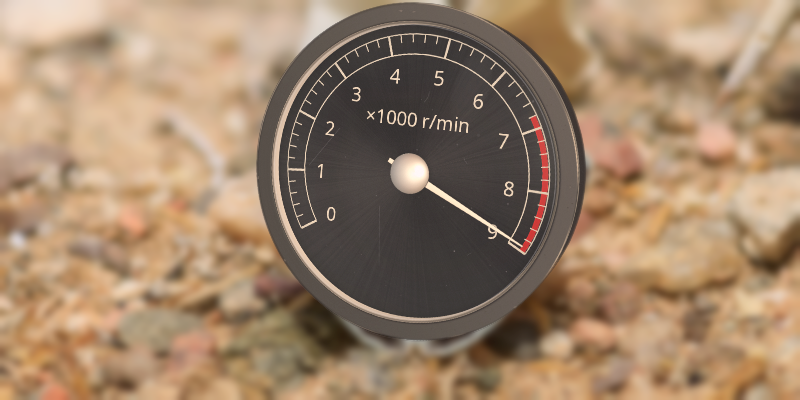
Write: rpm 8900
